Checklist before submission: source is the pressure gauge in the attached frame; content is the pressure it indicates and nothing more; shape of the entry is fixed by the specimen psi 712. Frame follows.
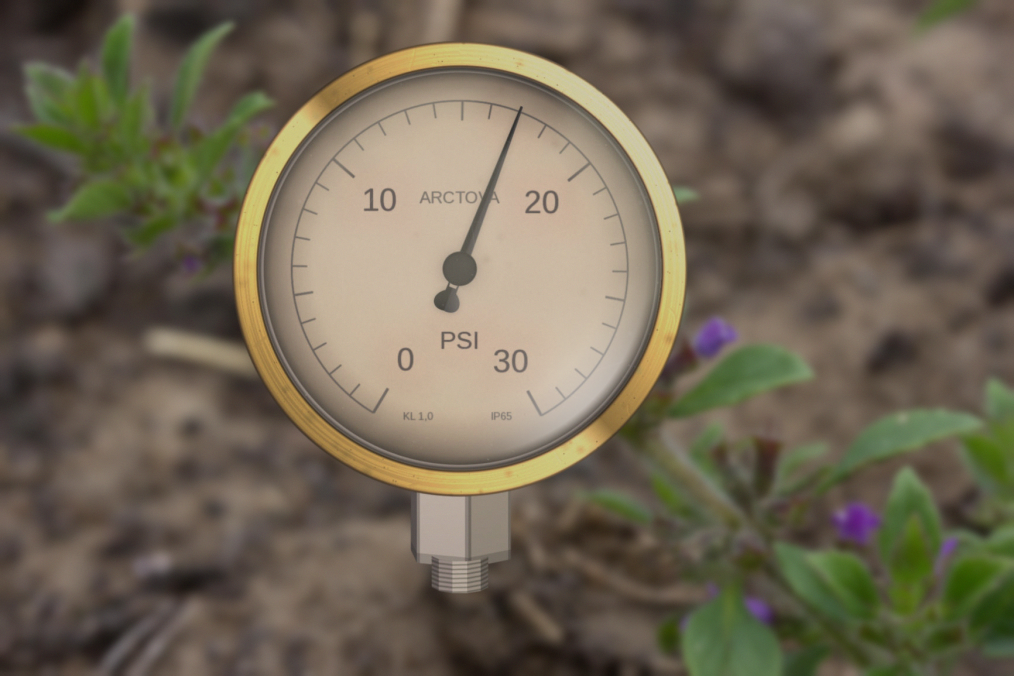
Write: psi 17
